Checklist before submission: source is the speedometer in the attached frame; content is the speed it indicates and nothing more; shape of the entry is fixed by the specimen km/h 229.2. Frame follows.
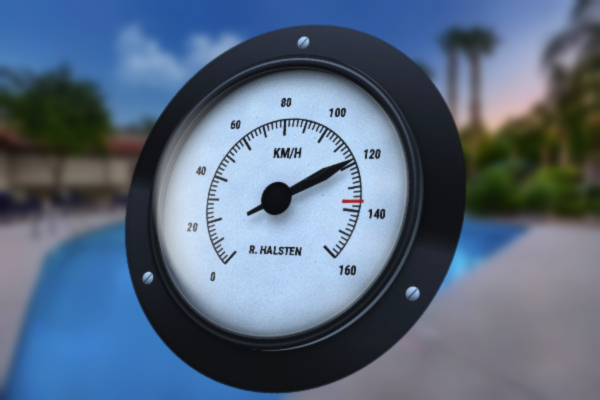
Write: km/h 120
